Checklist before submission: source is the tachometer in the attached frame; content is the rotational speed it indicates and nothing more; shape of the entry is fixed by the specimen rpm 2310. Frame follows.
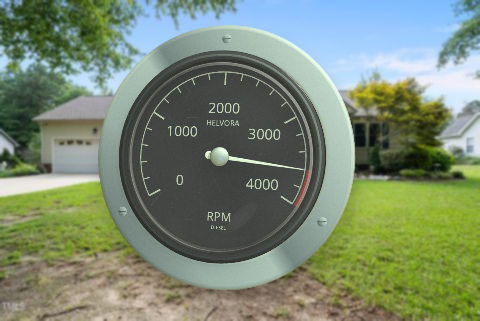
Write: rpm 3600
